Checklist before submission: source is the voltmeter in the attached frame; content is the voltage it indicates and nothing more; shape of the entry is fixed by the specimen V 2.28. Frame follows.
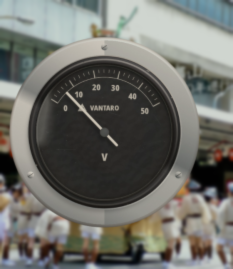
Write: V 6
